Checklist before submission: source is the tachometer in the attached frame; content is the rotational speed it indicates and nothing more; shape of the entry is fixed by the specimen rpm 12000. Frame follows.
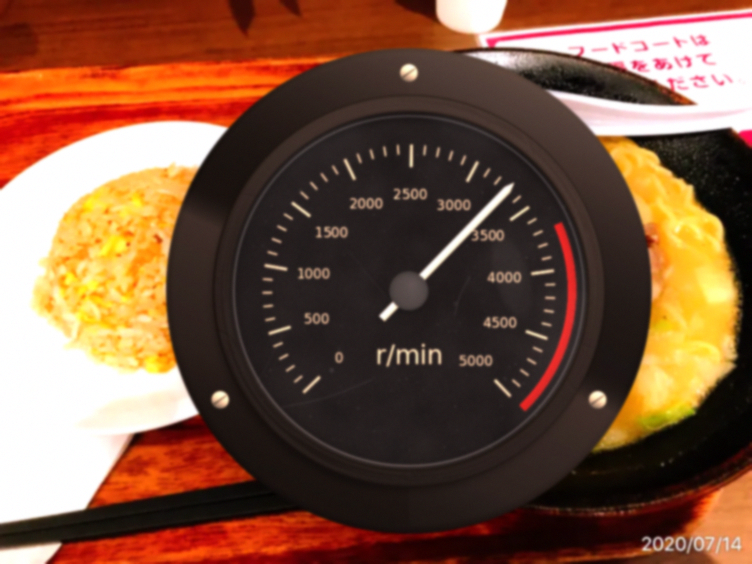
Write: rpm 3300
